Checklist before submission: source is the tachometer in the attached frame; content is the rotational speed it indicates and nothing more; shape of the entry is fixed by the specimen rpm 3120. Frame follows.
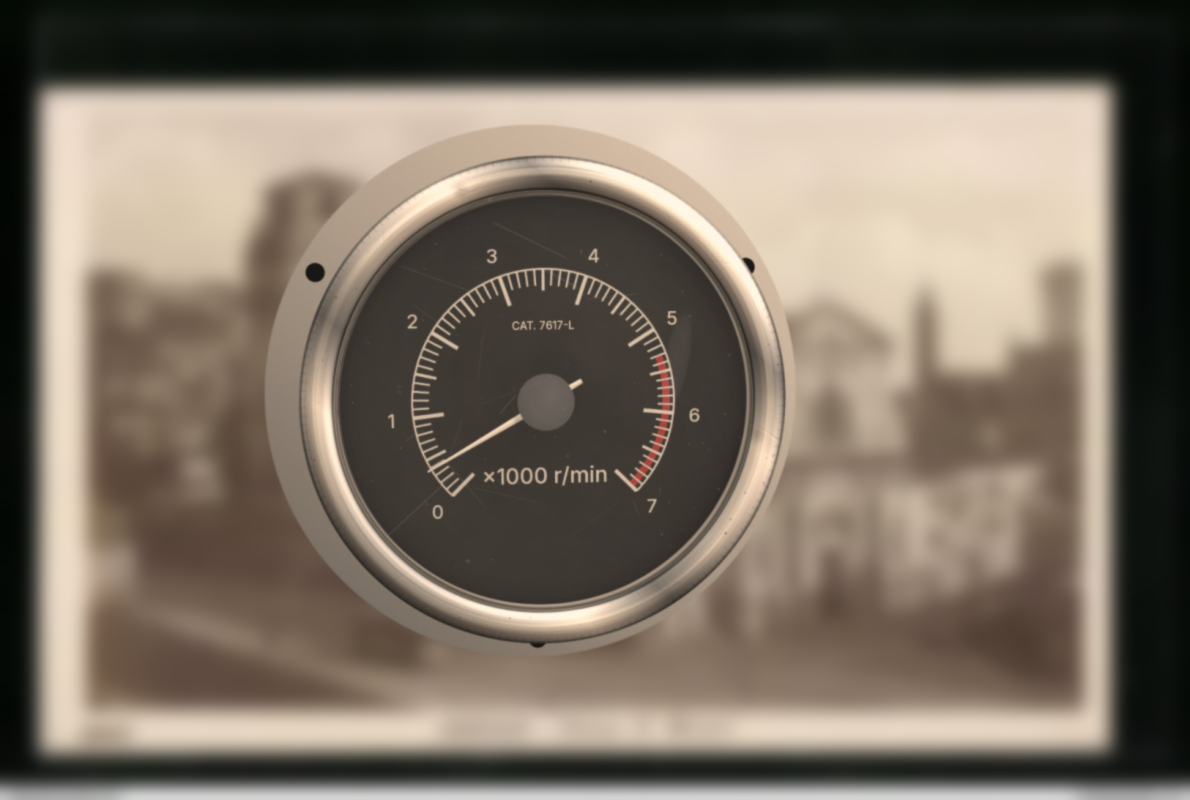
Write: rpm 400
